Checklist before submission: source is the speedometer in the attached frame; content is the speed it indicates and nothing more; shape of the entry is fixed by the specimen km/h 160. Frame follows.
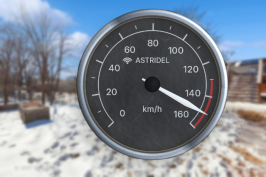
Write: km/h 150
